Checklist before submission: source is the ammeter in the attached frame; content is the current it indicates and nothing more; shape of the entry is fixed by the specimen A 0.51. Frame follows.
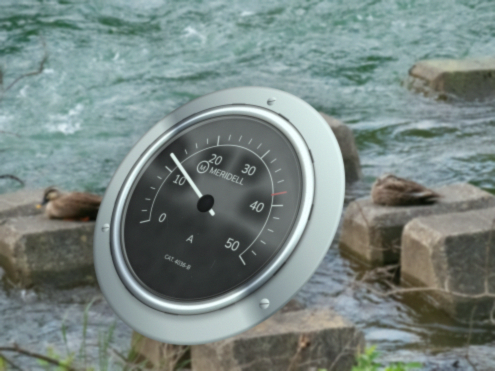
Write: A 12
